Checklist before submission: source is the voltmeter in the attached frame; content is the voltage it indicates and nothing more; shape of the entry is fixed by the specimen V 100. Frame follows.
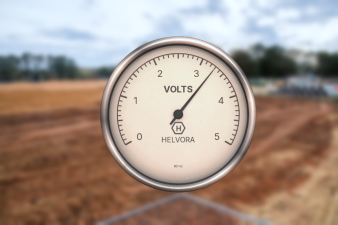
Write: V 3.3
